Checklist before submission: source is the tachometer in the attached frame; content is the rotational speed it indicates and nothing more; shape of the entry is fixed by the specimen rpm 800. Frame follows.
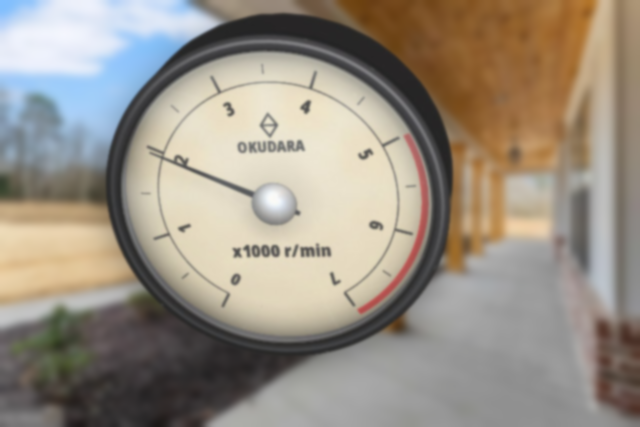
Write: rpm 2000
